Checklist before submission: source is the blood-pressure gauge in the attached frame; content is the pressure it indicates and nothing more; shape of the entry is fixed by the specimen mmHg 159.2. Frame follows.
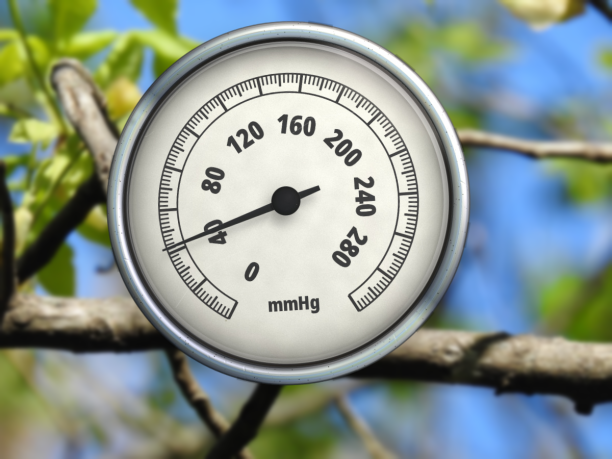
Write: mmHg 42
